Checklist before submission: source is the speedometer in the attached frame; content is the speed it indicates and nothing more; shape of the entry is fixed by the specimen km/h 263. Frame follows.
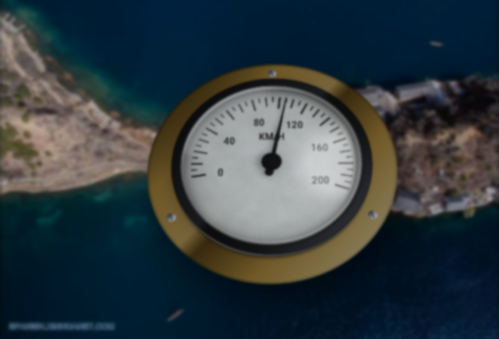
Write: km/h 105
